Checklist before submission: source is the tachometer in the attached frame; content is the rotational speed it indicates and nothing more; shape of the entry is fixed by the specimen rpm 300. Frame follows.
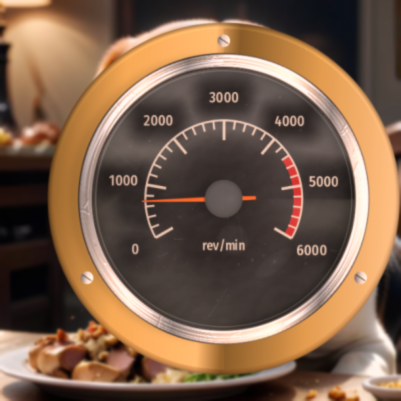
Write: rpm 700
